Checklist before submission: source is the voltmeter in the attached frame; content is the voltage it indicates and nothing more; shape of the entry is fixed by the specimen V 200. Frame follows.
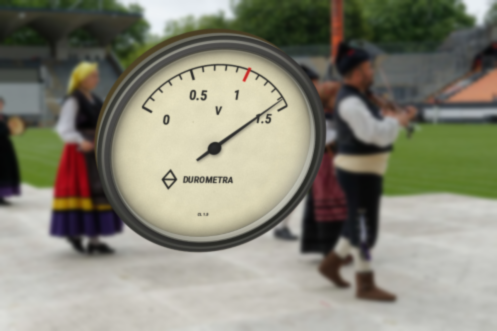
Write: V 1.4
